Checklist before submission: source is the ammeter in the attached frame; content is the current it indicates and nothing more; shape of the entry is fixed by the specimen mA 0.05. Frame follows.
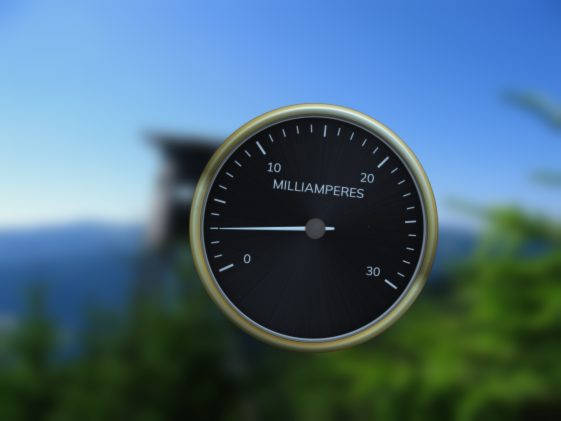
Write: mA 3
